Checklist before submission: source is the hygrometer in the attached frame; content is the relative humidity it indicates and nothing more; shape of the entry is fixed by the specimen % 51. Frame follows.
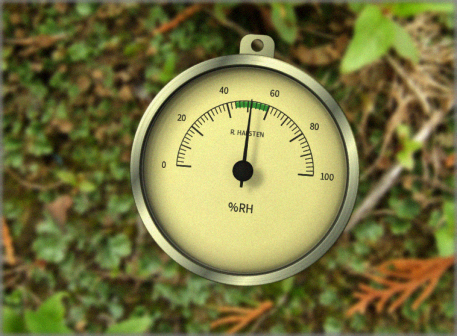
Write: % 52
